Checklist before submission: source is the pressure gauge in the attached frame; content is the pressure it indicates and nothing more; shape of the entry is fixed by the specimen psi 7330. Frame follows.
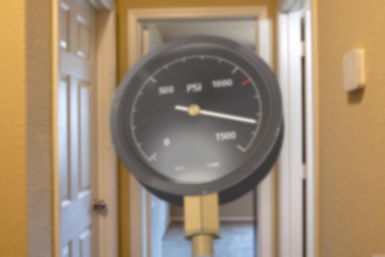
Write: psi 1350
